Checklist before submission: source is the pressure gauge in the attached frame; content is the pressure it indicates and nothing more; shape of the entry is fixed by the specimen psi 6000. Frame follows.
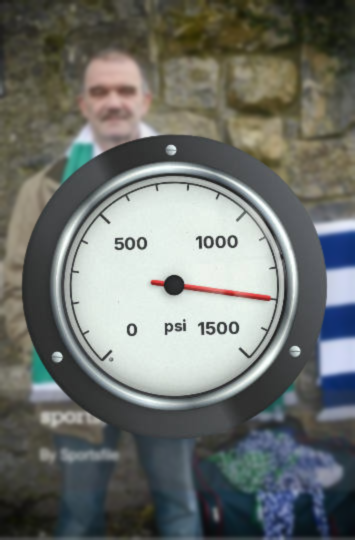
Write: psi 1300
